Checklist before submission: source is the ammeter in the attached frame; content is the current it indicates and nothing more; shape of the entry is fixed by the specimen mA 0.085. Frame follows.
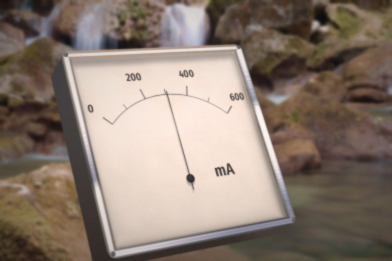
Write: mA 300
